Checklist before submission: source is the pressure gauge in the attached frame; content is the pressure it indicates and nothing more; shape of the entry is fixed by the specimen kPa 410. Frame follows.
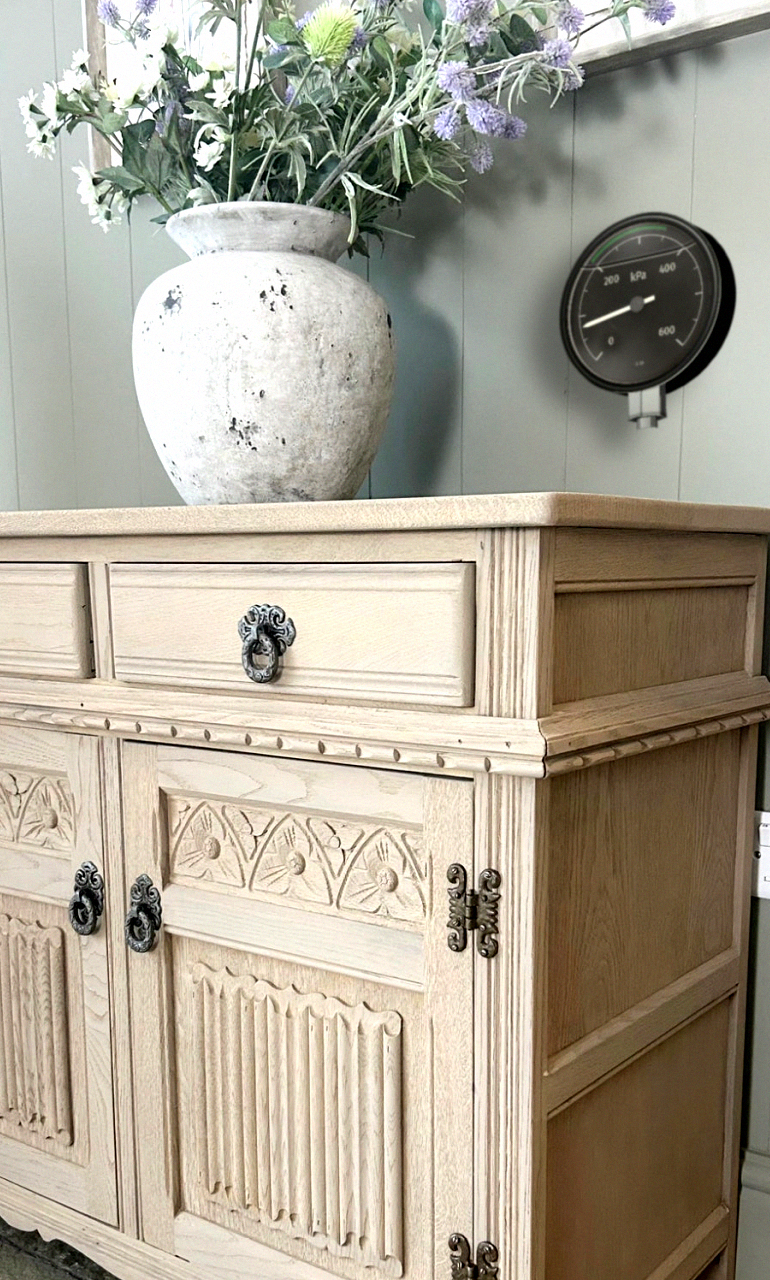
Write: kPa 75
